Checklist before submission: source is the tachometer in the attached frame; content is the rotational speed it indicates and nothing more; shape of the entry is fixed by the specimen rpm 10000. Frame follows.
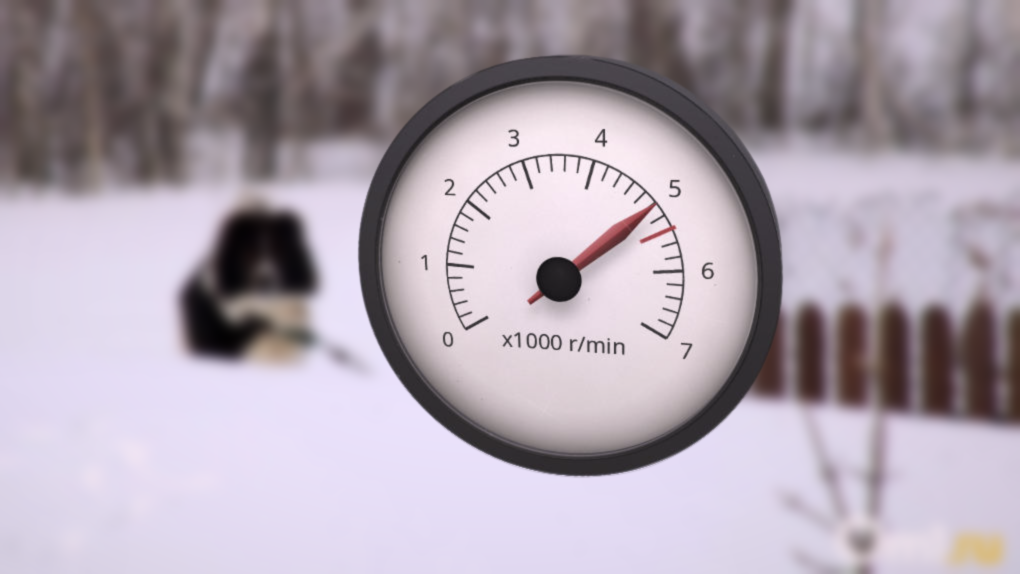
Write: rpm 5000
